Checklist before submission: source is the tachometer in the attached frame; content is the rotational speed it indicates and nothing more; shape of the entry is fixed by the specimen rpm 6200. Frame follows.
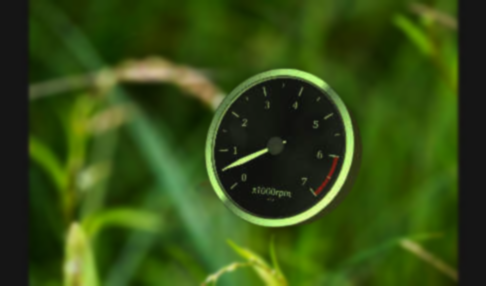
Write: rpm 500
